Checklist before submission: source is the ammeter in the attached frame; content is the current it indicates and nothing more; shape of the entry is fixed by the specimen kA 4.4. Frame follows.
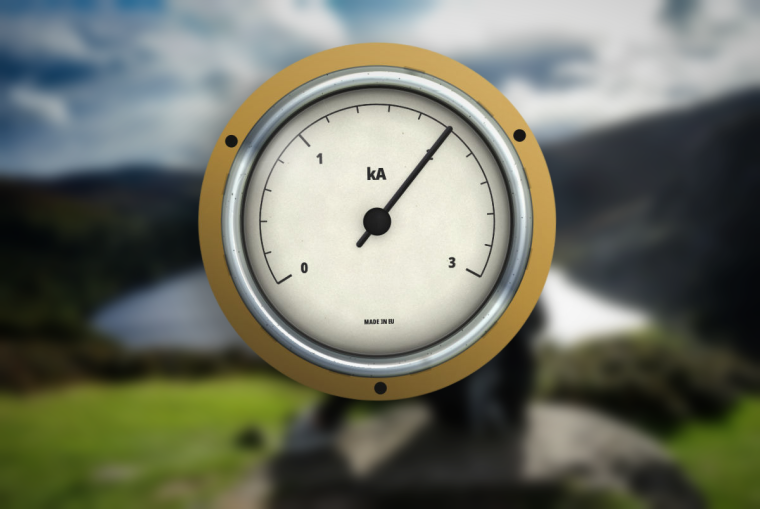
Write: kA 2
